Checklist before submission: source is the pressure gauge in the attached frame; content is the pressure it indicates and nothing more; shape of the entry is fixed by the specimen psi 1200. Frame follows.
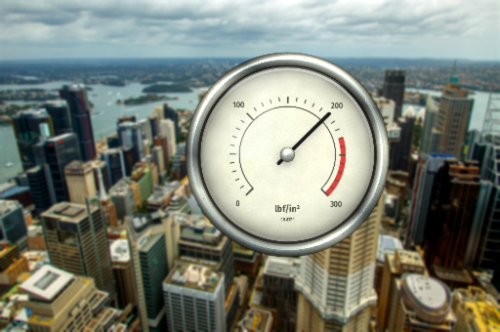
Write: psi 200
